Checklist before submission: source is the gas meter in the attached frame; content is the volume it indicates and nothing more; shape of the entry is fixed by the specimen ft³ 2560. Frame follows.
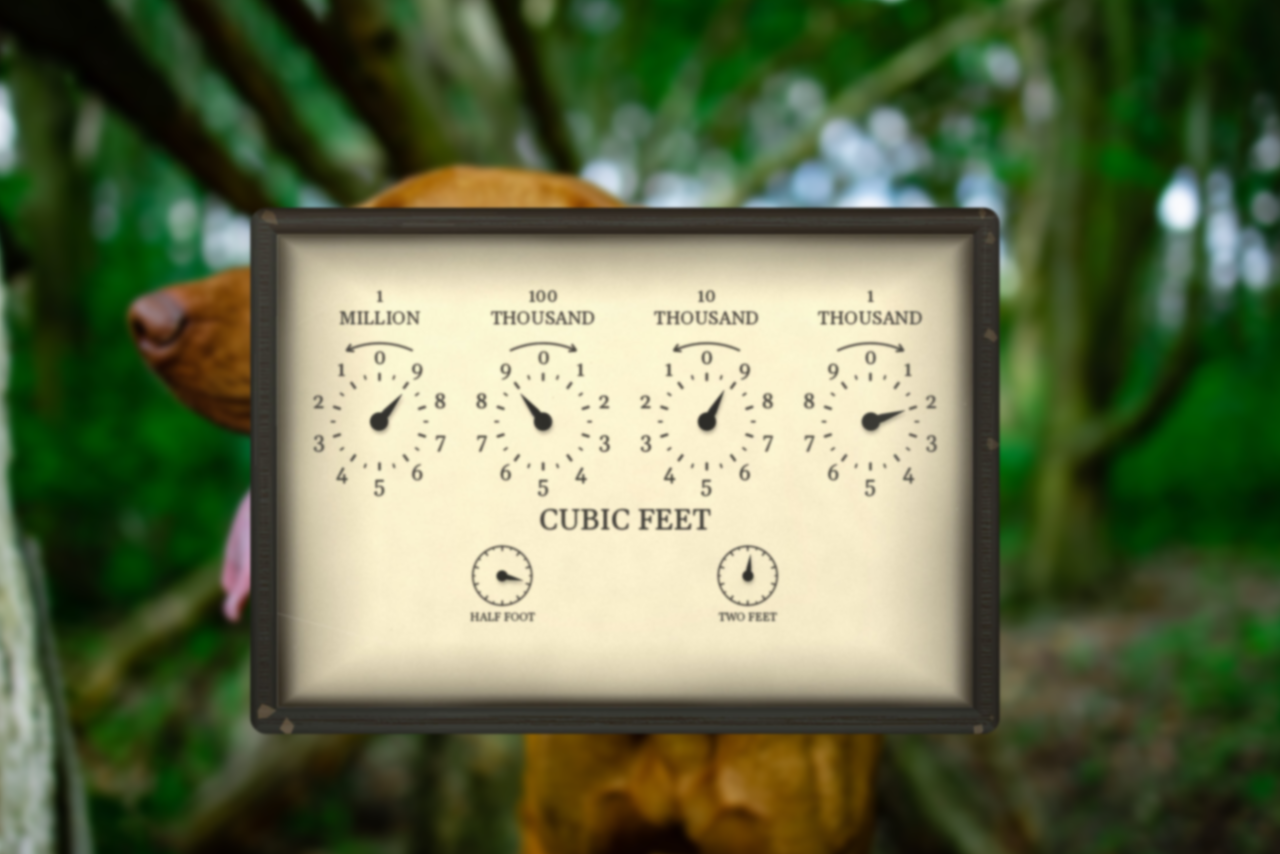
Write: ft³ 889200
